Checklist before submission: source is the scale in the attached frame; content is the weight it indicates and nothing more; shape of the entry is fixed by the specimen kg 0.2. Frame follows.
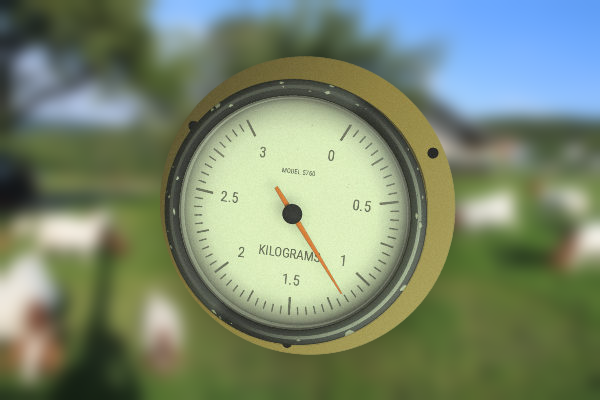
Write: kg 1.15
